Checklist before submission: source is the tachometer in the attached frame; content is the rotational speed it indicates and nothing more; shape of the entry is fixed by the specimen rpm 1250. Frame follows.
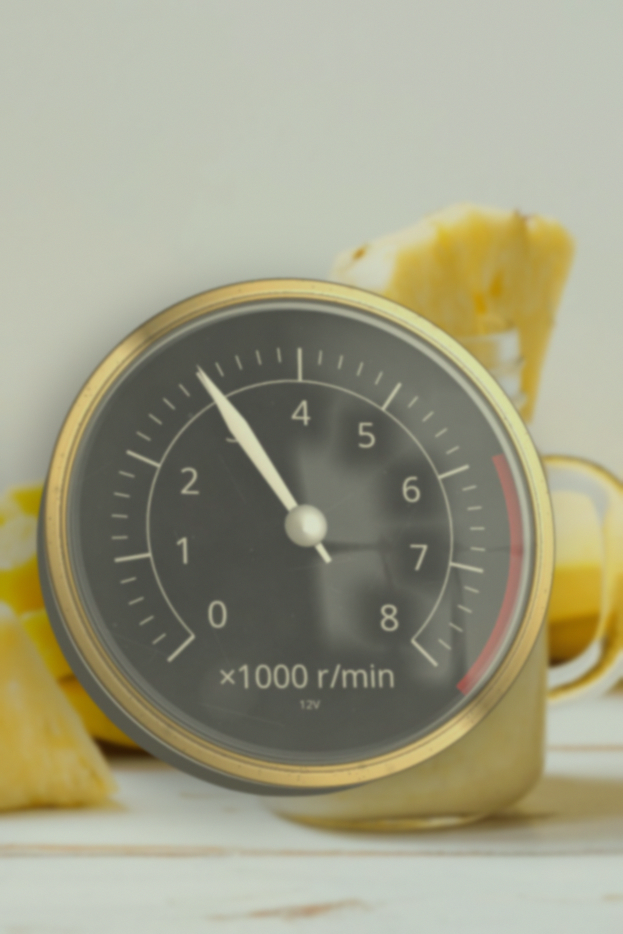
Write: rpm 3000
